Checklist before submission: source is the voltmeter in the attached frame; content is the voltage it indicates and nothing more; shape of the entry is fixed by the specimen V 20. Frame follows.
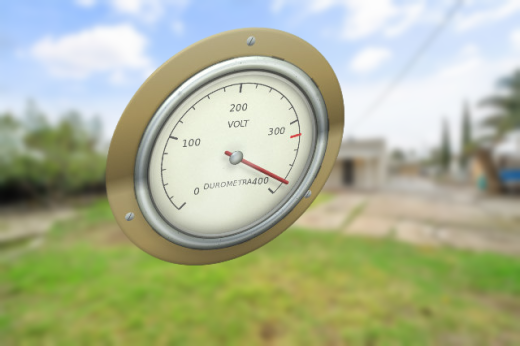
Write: V 380
